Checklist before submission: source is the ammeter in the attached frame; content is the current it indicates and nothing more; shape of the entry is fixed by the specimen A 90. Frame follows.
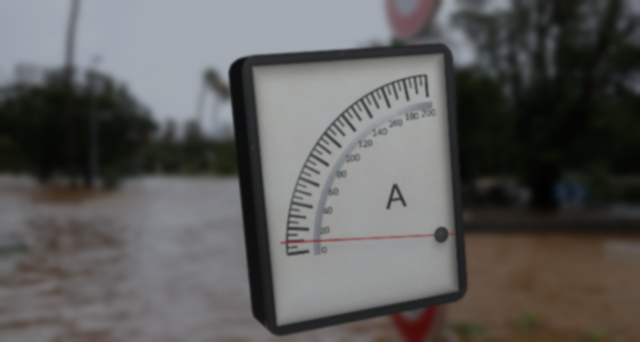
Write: A 10
